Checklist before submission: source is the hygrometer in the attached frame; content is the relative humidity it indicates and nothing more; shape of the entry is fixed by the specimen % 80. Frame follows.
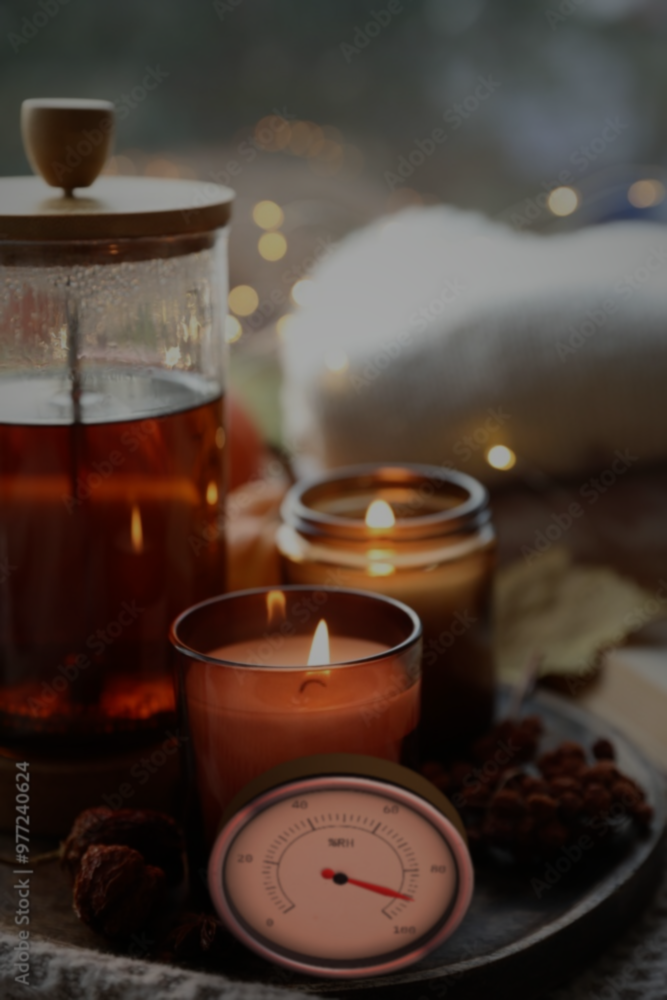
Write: % 90
